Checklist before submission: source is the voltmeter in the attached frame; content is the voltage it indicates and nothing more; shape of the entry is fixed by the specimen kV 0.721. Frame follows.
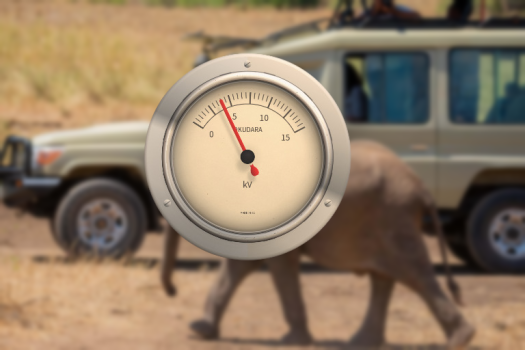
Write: kV 4
